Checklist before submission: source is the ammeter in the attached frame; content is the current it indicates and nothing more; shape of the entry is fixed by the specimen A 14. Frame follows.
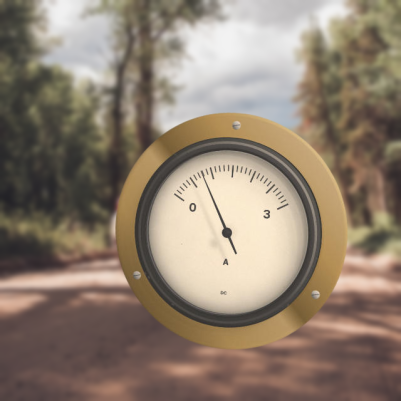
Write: A 0.8
